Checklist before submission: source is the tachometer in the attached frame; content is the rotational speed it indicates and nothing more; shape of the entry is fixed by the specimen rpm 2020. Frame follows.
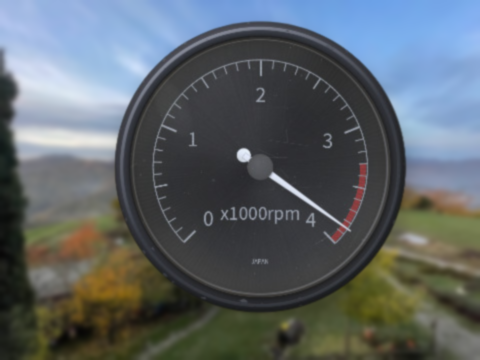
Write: rpm 3850
